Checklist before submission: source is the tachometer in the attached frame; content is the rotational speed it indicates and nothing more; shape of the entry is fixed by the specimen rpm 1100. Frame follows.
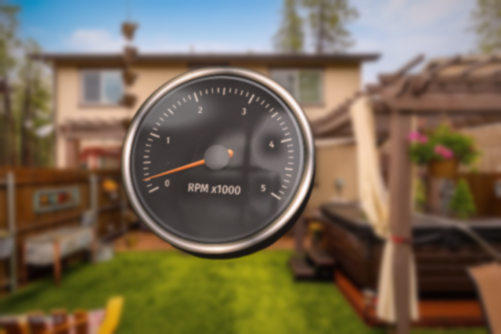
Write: rpm 200
